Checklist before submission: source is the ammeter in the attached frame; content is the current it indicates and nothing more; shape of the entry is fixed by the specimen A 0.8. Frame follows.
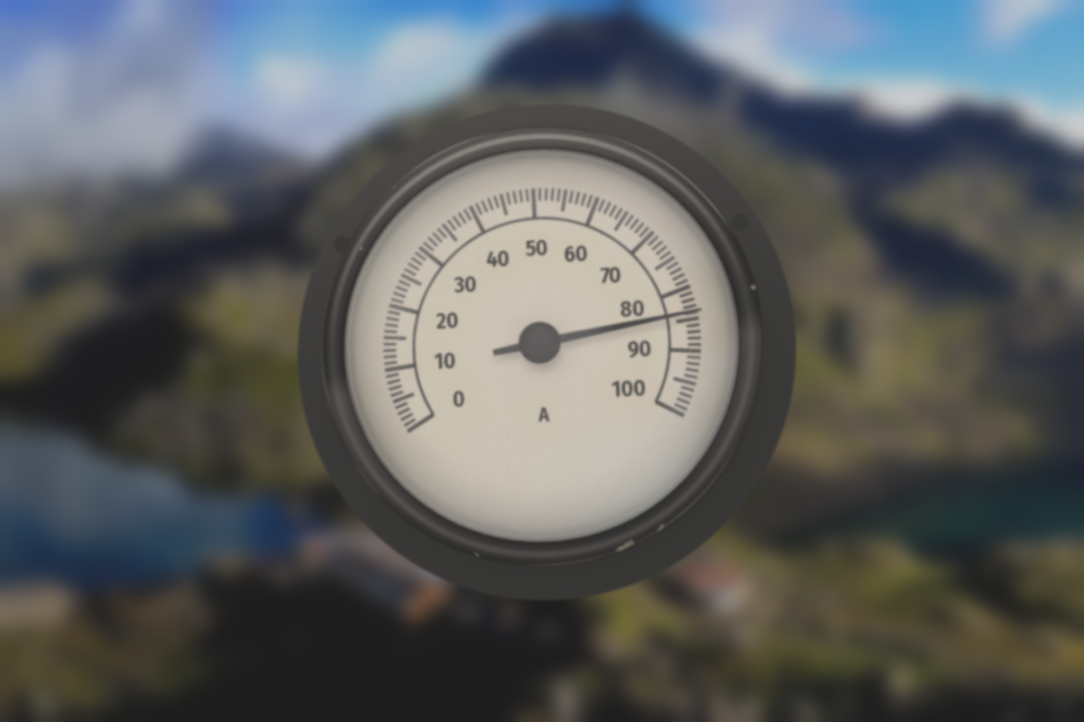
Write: A 84
